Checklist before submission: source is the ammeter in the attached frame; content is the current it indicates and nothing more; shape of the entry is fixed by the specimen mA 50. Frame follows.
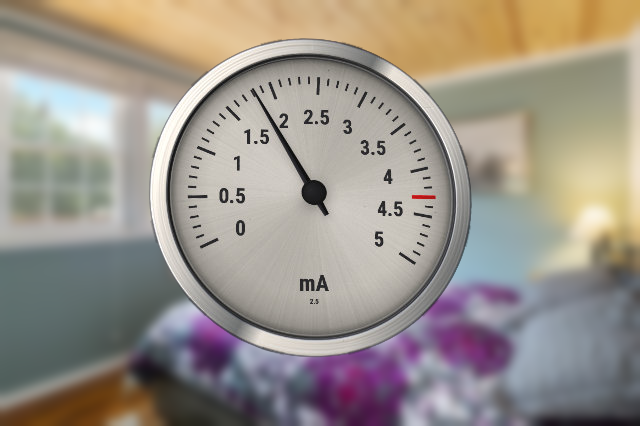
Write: mA 1.8
